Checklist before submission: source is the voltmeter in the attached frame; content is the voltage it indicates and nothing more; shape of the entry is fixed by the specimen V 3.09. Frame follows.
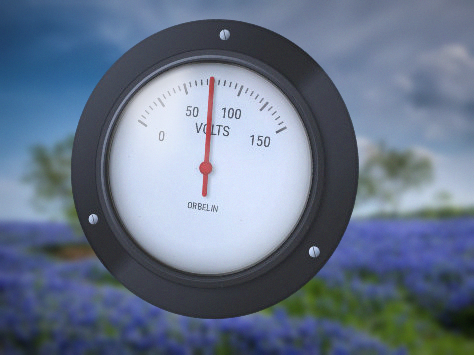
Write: V 75
